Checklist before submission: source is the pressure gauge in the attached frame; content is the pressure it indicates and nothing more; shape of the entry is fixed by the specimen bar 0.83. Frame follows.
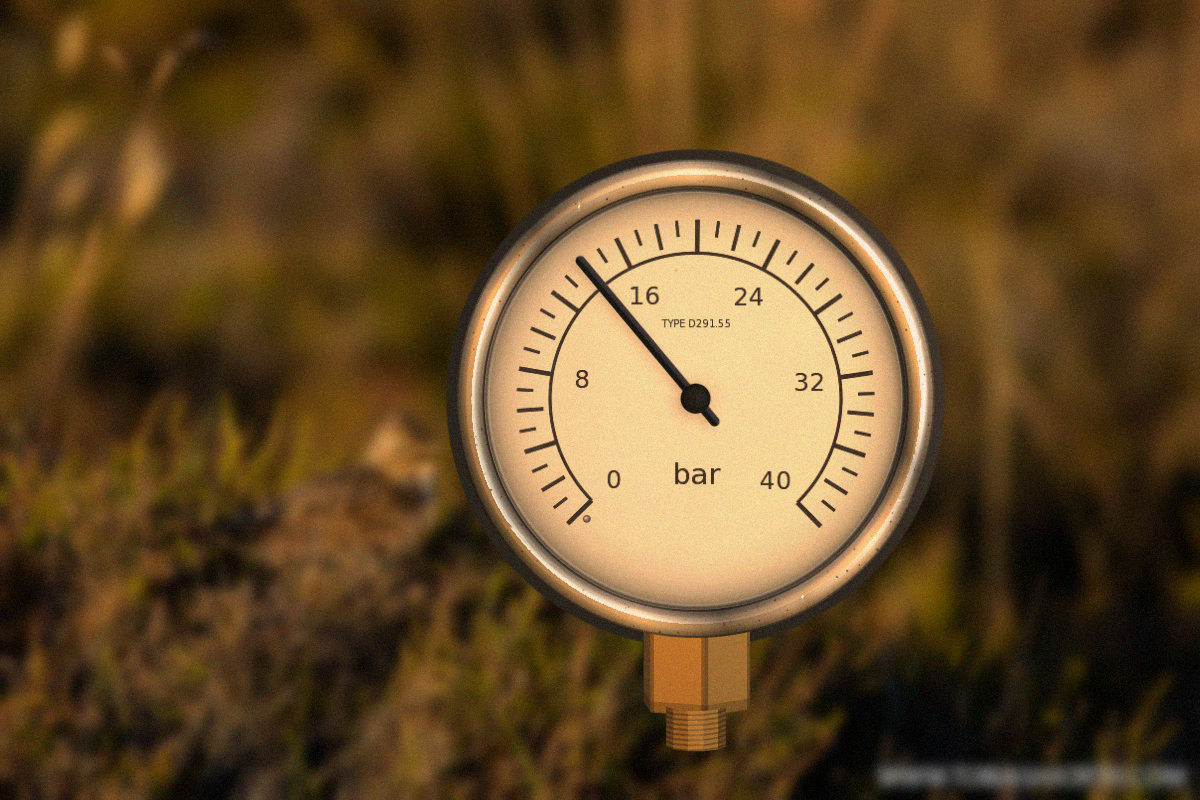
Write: bar 14
